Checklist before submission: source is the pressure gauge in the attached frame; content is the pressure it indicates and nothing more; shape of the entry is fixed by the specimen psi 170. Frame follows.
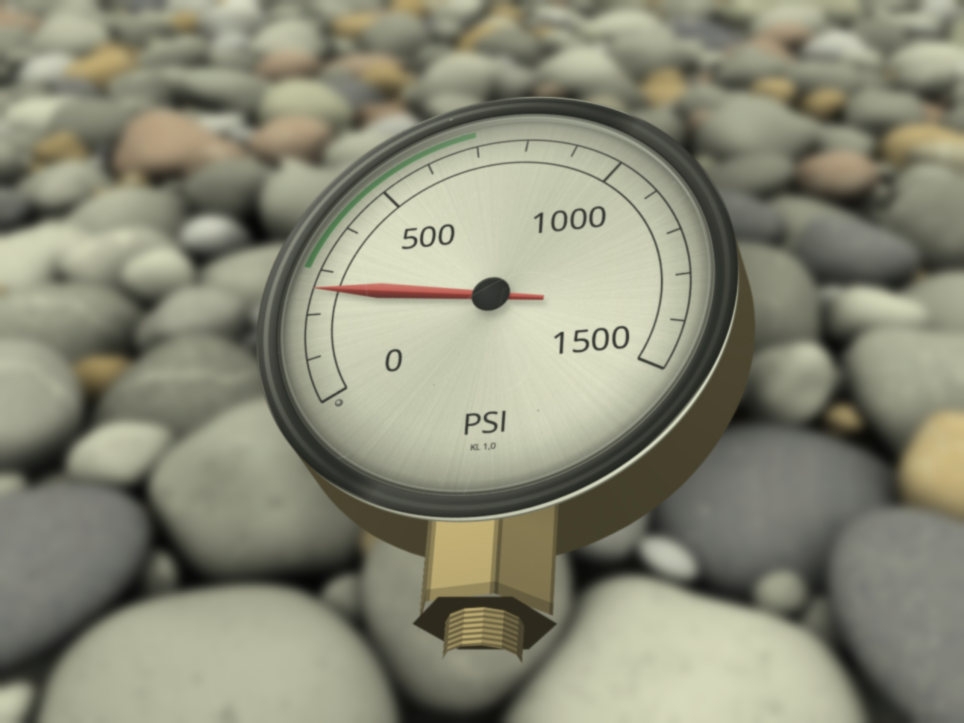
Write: psi 250
